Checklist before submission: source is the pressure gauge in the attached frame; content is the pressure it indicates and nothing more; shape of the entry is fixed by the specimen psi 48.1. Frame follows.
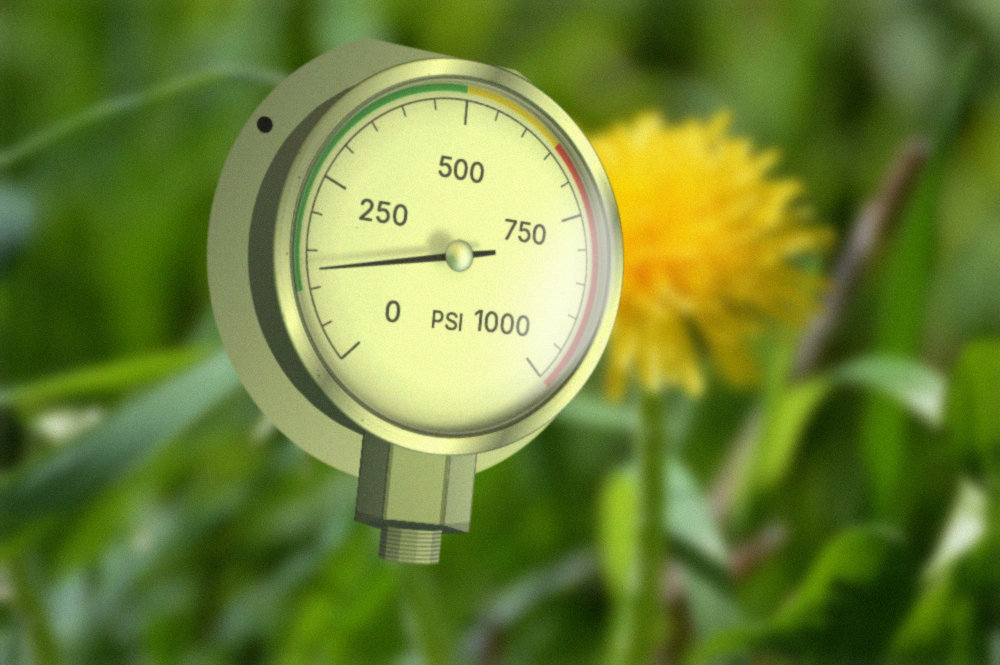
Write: psi 125
